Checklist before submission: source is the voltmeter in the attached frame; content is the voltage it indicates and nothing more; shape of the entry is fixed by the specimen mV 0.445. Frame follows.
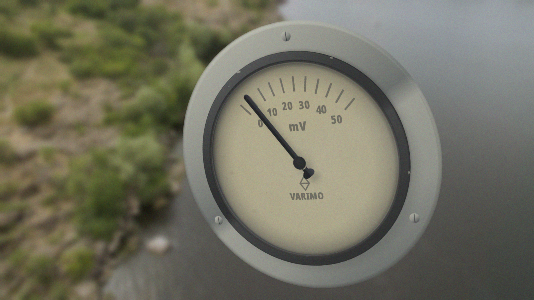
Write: mV 5
